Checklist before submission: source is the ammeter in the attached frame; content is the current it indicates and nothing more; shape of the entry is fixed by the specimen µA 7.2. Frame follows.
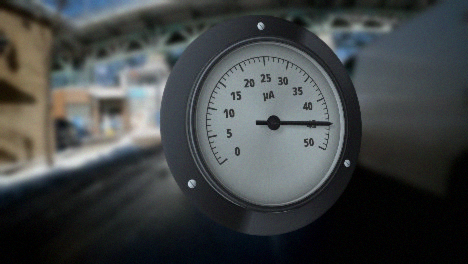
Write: µA 45
